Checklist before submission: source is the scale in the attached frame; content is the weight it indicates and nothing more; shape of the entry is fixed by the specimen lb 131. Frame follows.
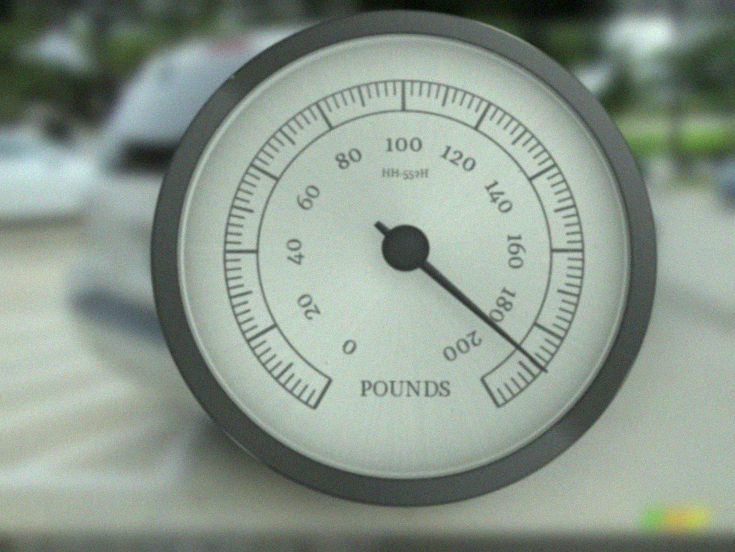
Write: lb 188
